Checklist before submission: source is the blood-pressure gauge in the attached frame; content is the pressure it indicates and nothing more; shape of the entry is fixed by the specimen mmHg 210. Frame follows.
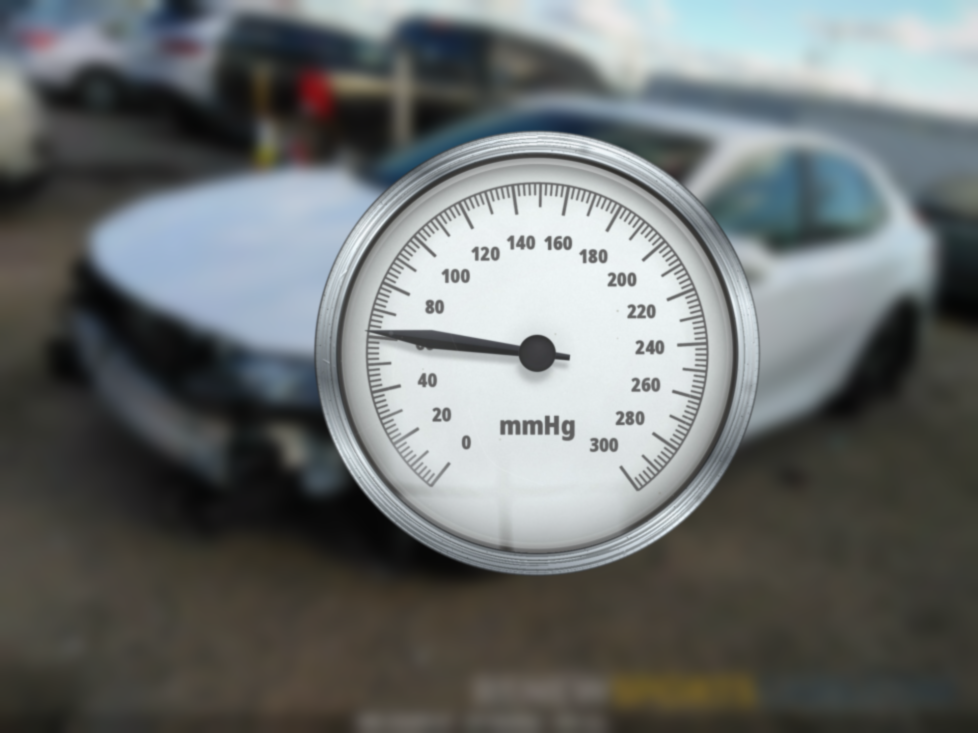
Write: mmHg 62
